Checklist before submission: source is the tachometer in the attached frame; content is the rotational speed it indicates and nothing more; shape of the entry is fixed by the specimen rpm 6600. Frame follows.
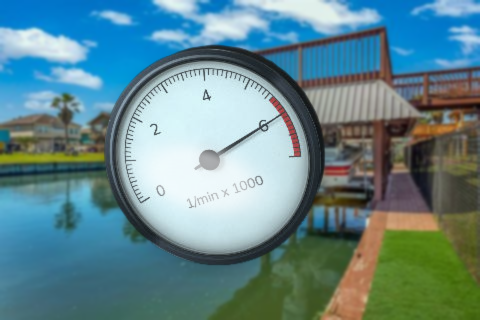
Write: rpm 6000
